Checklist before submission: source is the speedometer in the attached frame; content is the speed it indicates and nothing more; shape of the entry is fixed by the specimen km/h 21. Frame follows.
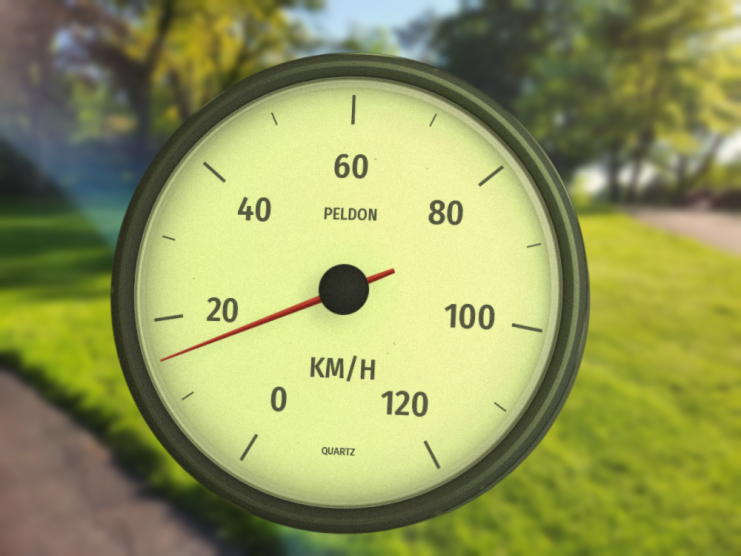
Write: km/h 15
